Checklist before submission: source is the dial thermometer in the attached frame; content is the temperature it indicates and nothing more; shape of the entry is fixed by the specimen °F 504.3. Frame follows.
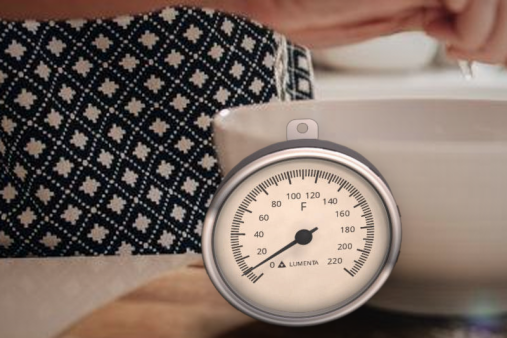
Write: °F 10
